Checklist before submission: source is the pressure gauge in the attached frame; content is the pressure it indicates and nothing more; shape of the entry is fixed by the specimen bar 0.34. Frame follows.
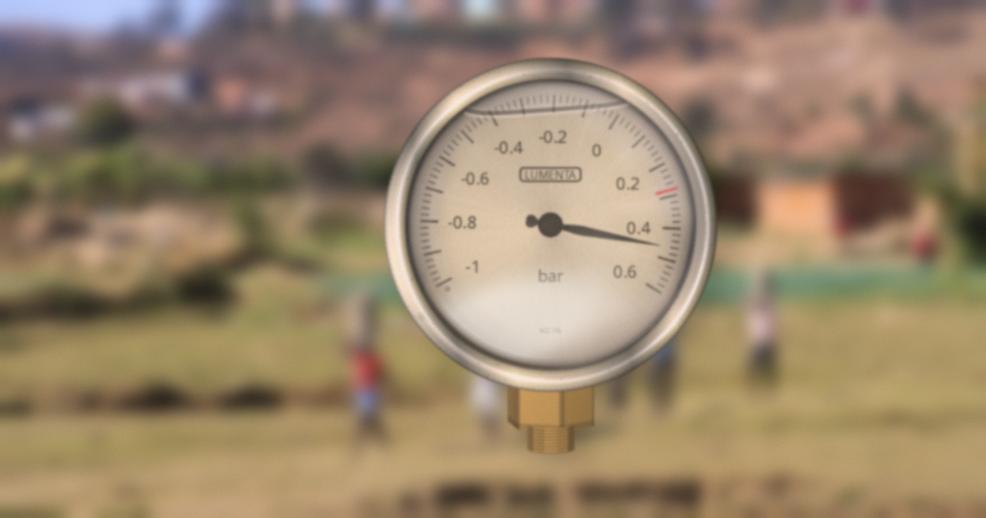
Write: bar 0.46
